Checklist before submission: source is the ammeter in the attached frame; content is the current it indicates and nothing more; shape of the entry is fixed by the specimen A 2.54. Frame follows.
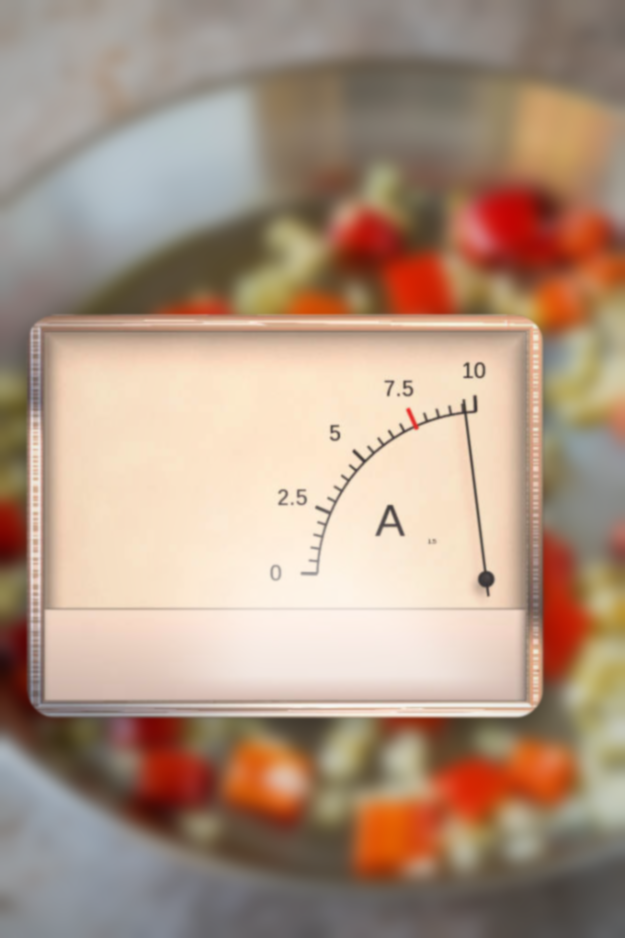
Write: A 9.5
